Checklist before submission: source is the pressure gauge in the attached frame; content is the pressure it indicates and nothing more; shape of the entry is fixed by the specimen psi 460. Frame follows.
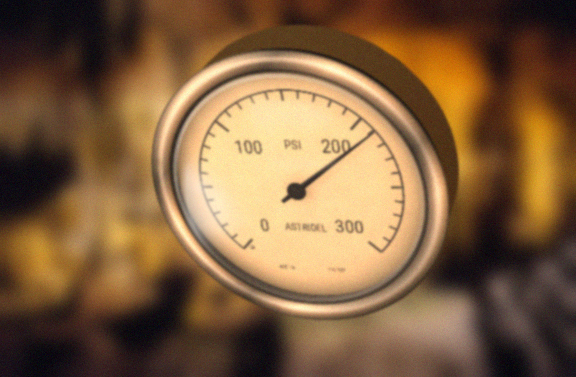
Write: psi 210
